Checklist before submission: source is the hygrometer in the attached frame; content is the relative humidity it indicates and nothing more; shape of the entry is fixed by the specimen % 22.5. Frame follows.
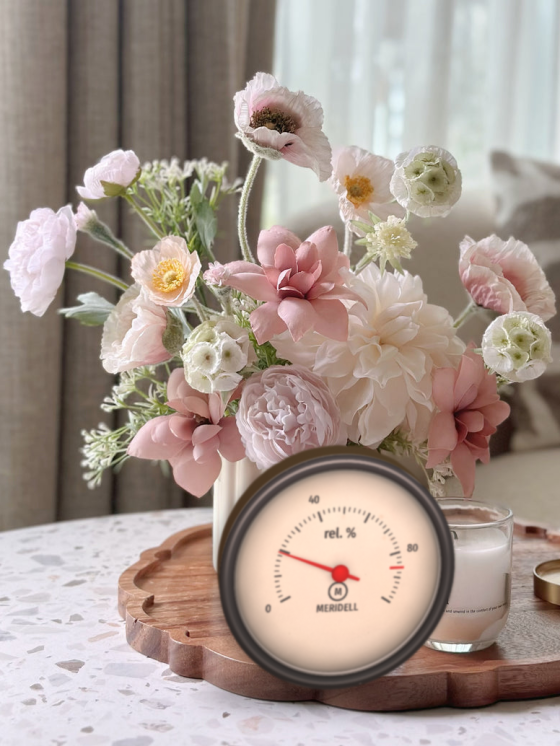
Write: % 20
